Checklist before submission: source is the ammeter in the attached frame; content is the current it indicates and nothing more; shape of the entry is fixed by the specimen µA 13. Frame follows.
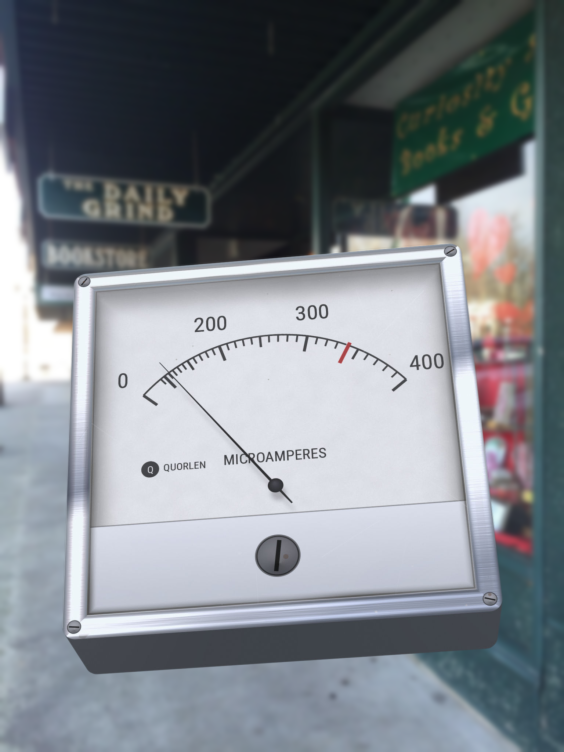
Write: µA 110
